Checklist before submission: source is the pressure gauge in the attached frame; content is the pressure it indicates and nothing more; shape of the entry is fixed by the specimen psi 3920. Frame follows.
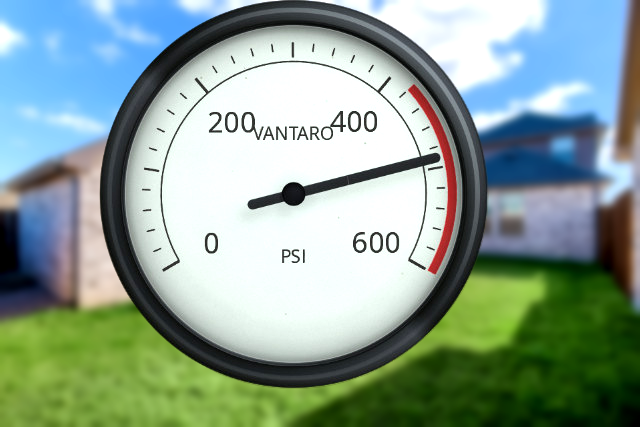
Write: psi 490
